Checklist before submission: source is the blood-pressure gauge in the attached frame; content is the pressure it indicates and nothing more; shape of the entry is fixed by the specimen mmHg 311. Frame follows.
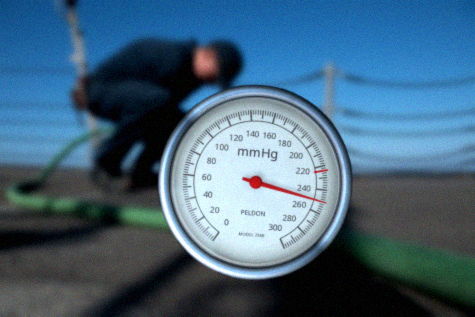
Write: mmHg 250
